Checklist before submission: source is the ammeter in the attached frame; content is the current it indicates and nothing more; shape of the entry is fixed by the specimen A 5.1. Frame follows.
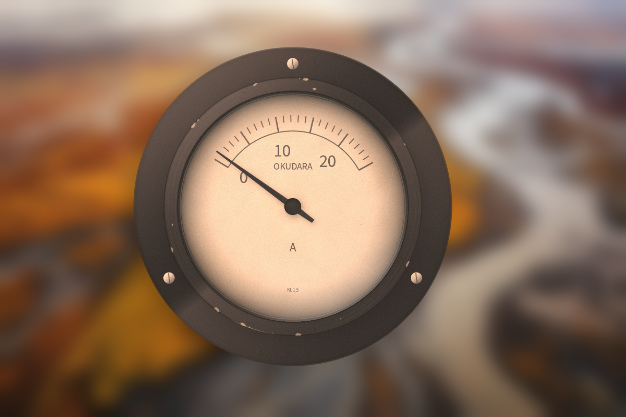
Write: A 1
